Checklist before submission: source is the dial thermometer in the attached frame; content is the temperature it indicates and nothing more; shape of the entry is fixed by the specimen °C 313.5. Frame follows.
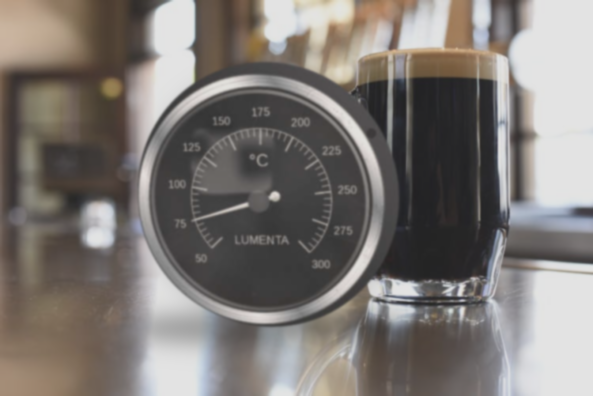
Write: °C 75
